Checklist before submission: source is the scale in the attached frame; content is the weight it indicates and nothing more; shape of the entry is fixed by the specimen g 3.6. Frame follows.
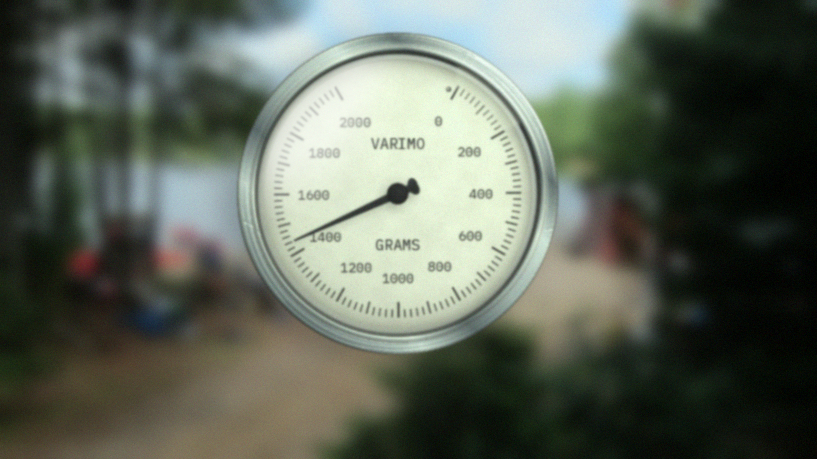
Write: g 1440
